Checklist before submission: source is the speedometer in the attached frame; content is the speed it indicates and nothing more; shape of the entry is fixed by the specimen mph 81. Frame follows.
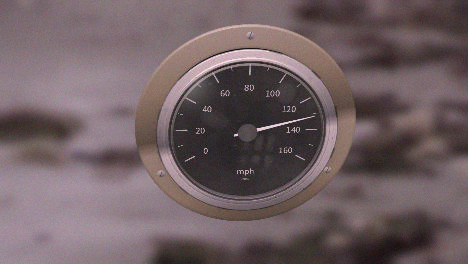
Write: mph 130
